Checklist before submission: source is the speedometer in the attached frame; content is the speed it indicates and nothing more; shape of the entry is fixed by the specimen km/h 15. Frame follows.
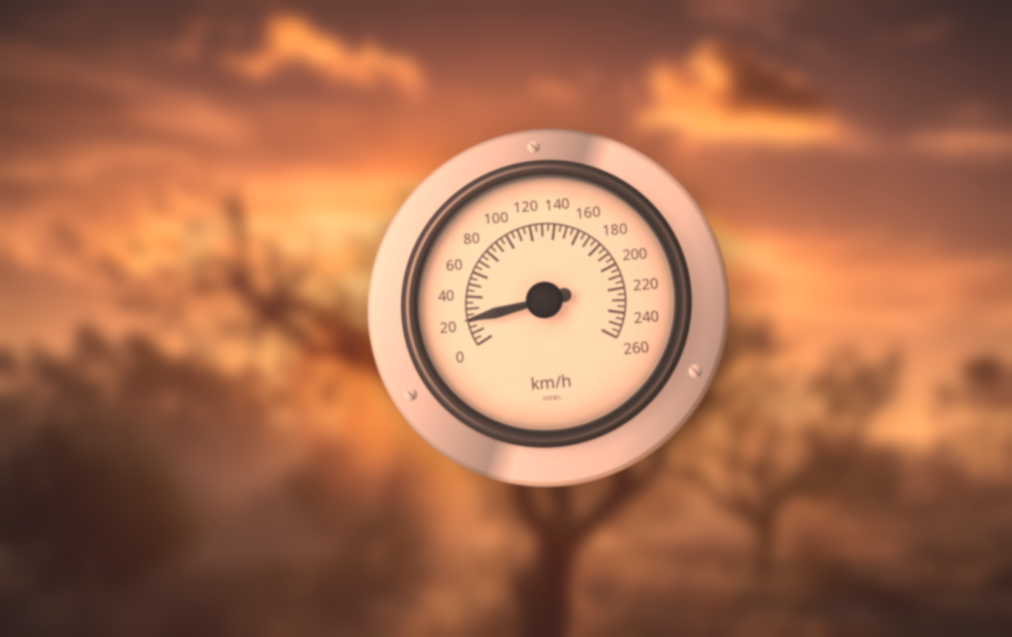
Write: km/h 20
